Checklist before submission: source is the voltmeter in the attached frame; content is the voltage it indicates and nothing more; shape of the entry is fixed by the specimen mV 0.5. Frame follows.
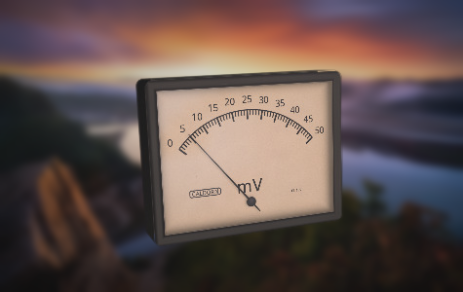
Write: mV 5
